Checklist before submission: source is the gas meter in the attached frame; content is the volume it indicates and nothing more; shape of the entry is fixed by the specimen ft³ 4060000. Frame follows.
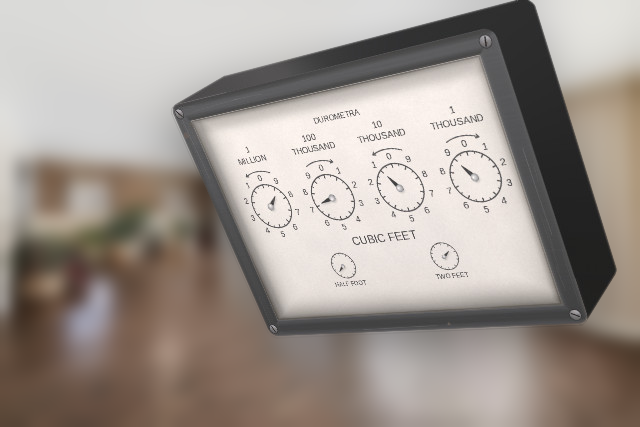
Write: ft³ 870900
